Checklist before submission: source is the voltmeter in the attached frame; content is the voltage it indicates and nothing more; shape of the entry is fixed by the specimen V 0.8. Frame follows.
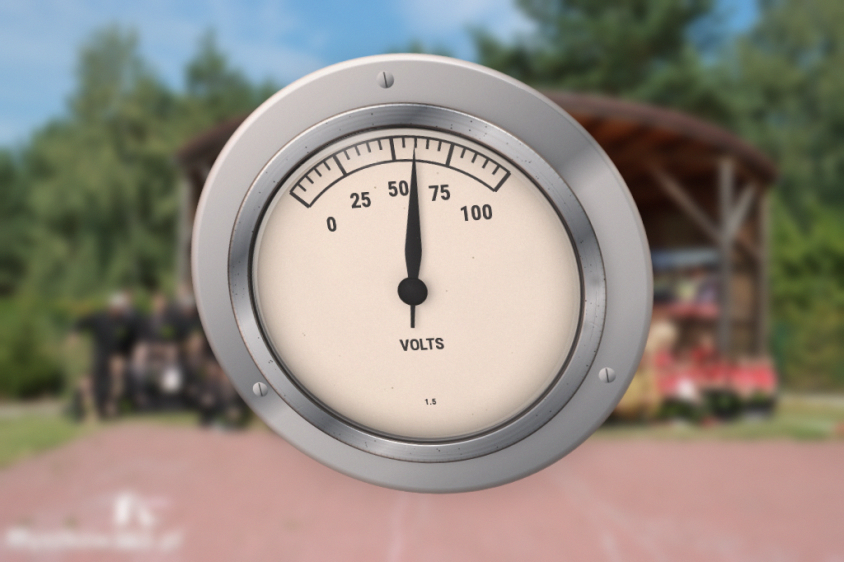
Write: V 60
